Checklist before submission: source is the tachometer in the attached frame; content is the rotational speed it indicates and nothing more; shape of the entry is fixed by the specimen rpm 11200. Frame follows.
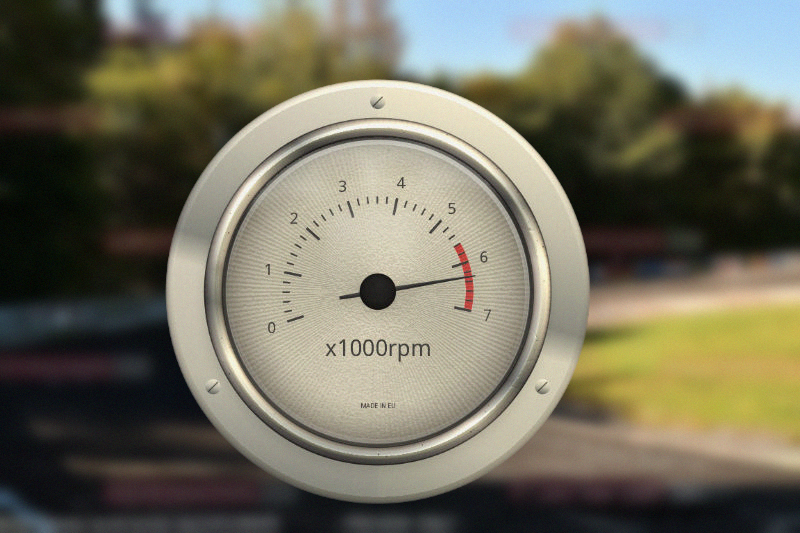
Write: rpm 6300
